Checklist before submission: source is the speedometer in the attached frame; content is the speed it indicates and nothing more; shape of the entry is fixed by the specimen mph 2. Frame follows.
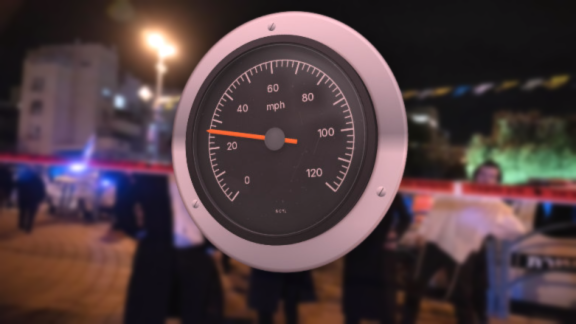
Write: mph 26
